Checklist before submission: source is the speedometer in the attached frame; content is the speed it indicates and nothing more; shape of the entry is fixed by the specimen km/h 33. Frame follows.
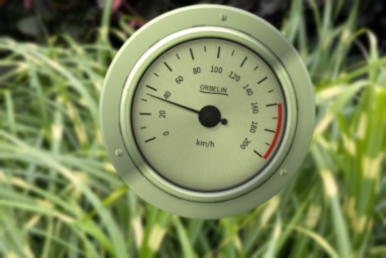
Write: km/h 35
